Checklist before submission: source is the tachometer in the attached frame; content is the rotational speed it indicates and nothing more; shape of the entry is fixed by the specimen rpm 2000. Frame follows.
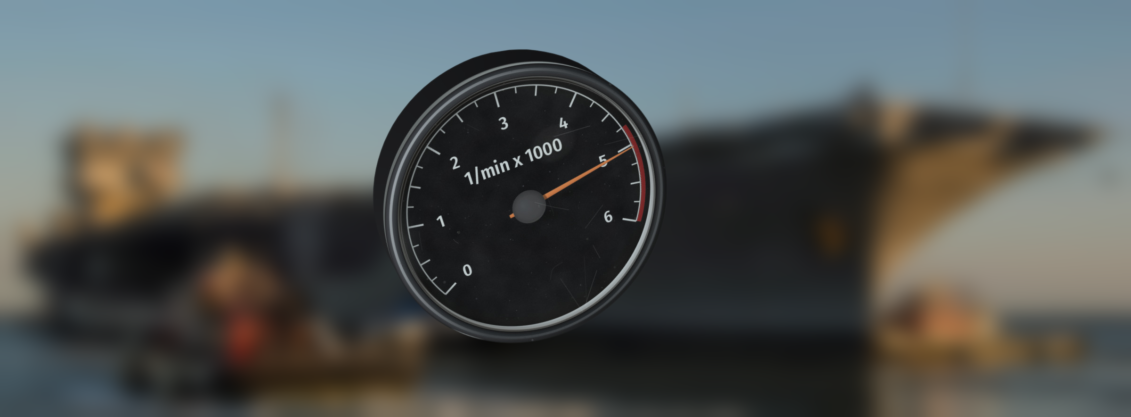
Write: rpm 5000
